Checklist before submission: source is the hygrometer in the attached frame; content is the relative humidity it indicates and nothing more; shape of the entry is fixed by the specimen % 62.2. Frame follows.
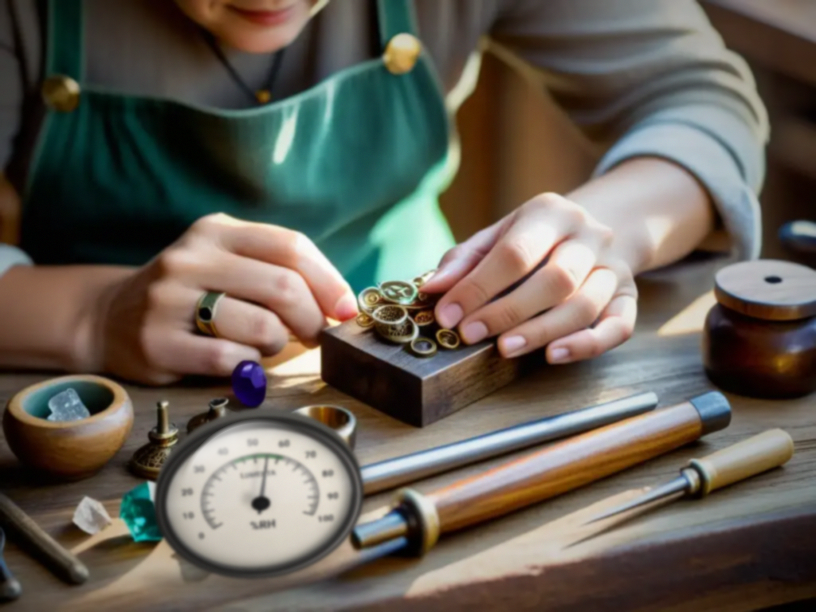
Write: % 55
